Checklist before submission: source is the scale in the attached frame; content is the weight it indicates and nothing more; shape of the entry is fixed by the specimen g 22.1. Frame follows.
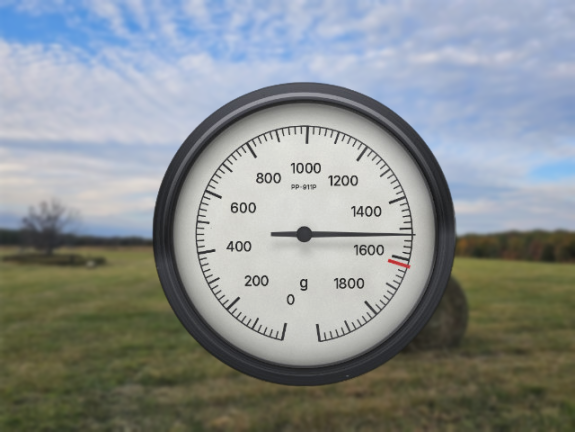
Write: g 1520
